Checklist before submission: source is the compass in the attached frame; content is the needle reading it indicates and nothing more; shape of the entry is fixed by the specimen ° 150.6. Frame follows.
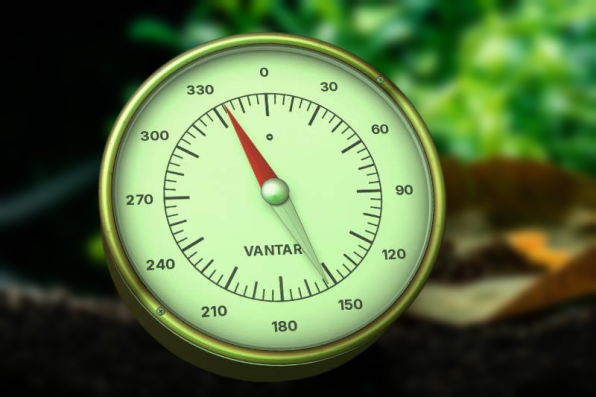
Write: ° 335
